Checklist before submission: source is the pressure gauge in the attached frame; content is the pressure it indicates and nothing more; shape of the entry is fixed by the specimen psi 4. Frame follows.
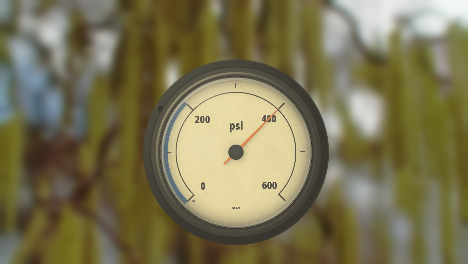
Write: psi 400
